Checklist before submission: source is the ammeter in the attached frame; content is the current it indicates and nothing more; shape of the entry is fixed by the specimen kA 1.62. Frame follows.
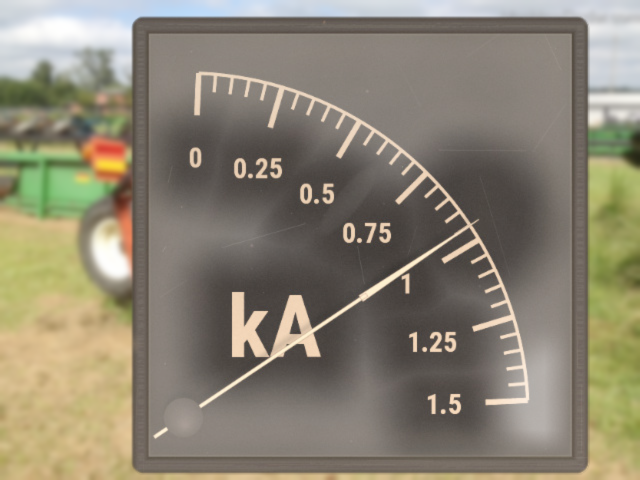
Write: kA 0.95
